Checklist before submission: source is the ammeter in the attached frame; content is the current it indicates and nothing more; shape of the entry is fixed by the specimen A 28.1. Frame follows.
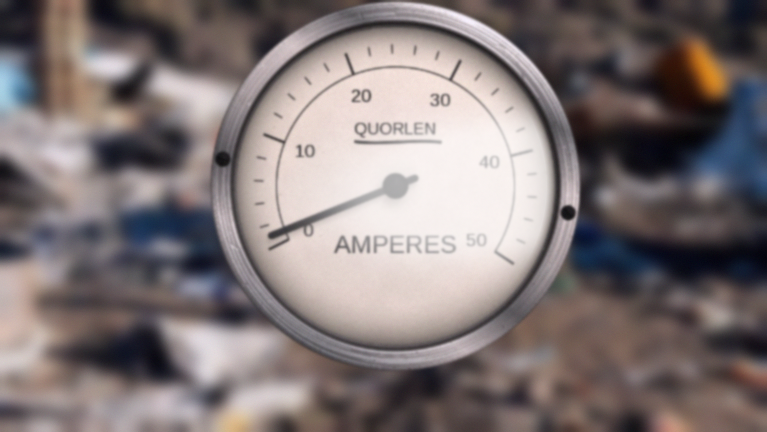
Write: A 1
